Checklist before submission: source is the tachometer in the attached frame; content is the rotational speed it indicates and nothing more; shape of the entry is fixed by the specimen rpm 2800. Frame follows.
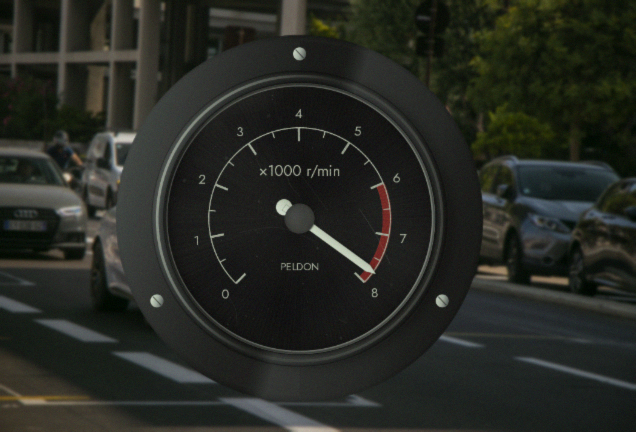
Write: rpm 7750
